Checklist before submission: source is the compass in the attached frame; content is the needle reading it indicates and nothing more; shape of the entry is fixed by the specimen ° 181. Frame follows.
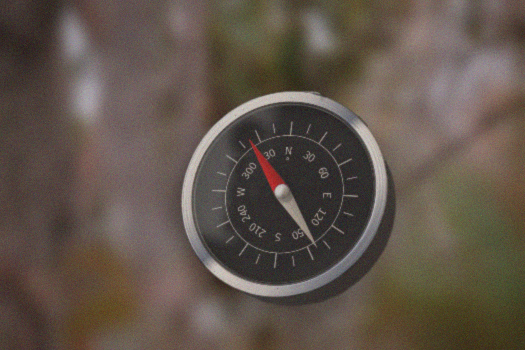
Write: ° 322.5
